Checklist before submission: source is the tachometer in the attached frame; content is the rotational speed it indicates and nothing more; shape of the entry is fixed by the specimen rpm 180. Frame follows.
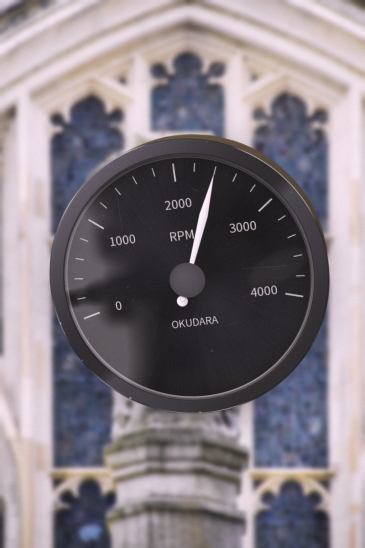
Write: rpm 2400
